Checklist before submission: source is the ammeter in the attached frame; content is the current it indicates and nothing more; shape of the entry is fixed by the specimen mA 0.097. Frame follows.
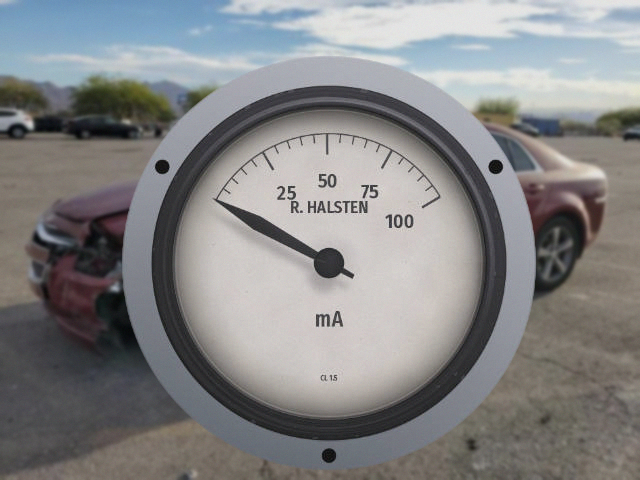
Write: mA 0
